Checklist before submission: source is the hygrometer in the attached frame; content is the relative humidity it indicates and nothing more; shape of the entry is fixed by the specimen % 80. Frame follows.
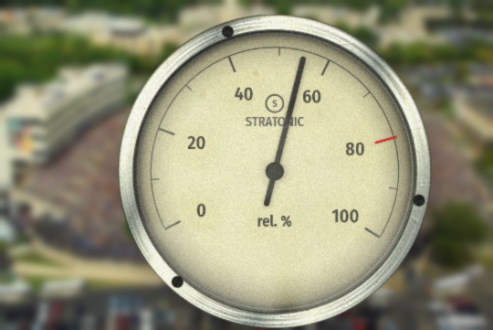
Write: % 55
